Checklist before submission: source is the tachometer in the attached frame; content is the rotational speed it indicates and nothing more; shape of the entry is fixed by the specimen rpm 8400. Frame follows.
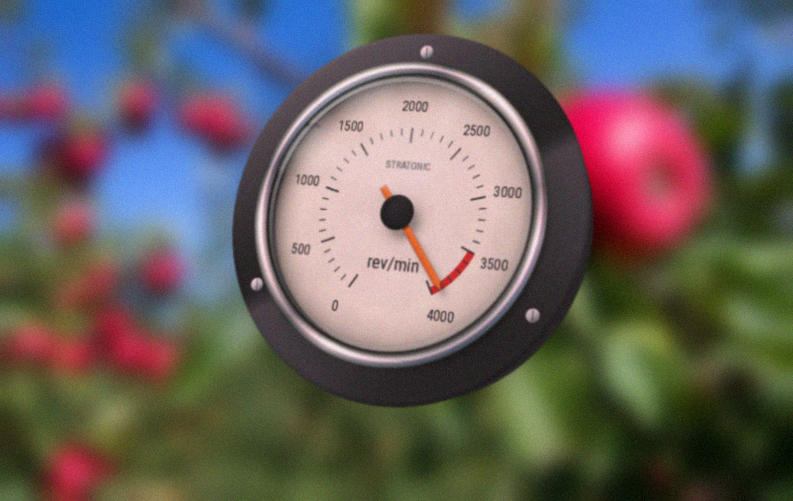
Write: rpm 3900
